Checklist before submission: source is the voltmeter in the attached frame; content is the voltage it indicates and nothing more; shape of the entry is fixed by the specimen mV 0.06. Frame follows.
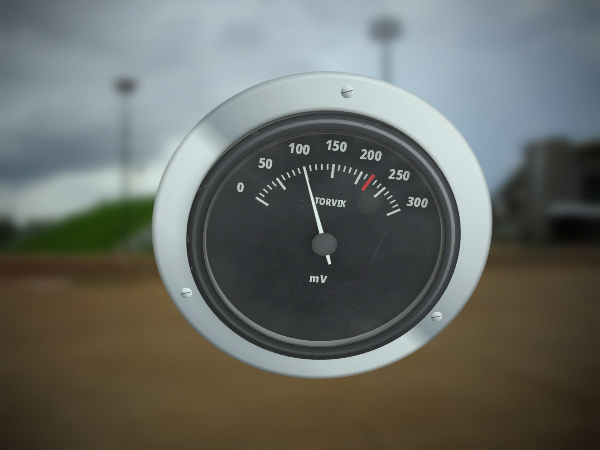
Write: mV 100
